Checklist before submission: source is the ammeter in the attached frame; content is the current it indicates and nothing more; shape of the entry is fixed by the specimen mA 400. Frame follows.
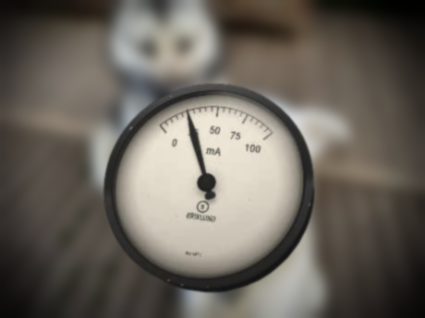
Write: mA 25
